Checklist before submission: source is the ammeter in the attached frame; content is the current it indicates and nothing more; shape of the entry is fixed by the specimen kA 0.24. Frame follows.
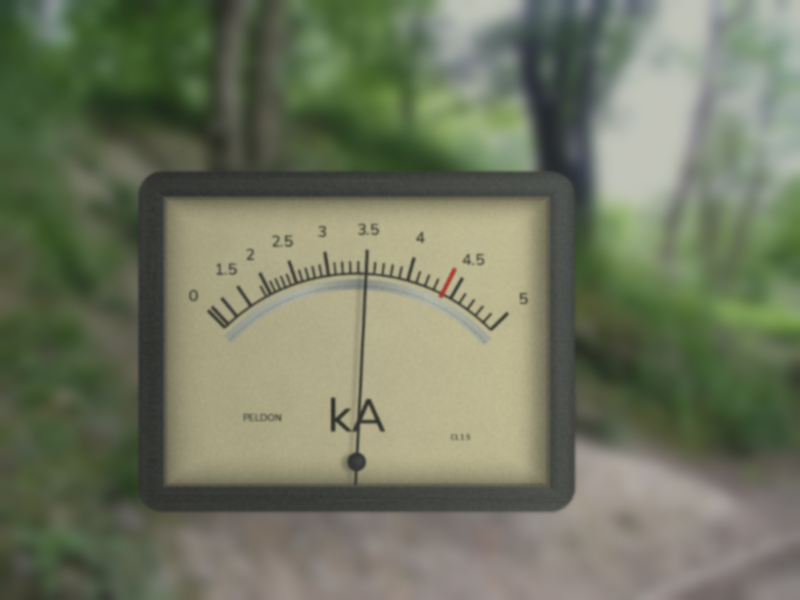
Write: kA 3.5
